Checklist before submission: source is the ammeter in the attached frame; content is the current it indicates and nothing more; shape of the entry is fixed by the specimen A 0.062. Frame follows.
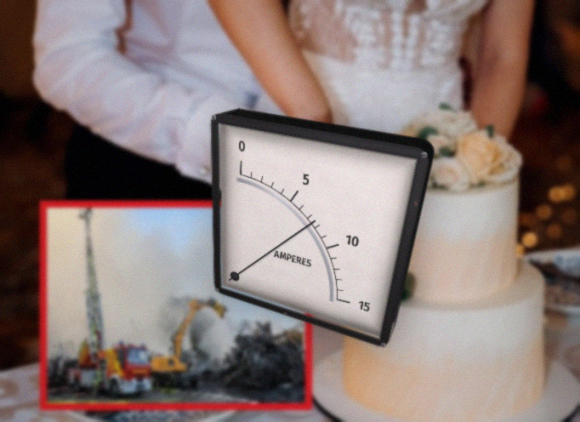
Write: A 7.5
